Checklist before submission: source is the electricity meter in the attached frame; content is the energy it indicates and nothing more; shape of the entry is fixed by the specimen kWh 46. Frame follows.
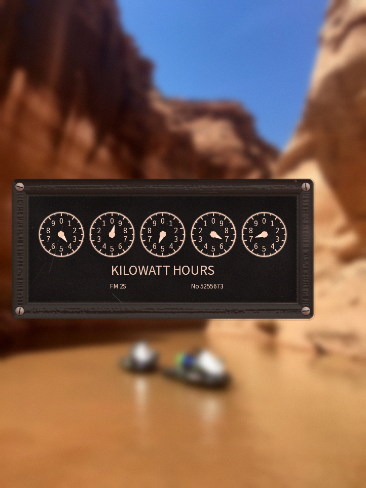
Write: kWh 39567
